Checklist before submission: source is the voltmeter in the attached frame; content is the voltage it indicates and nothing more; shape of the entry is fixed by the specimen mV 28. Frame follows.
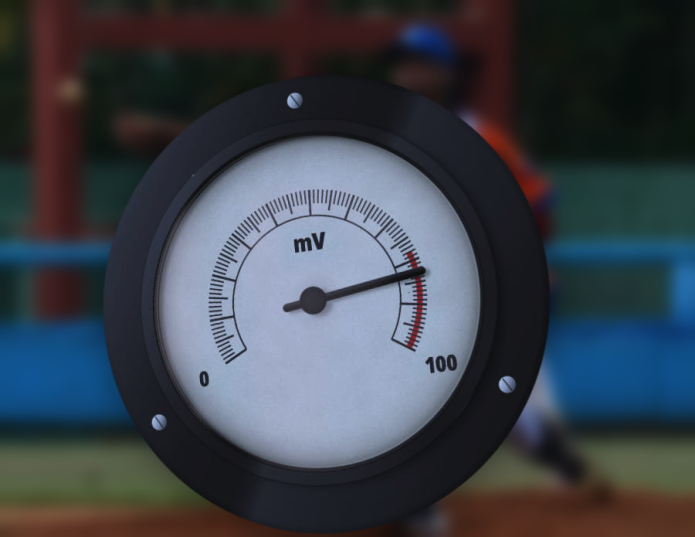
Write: mV 83
